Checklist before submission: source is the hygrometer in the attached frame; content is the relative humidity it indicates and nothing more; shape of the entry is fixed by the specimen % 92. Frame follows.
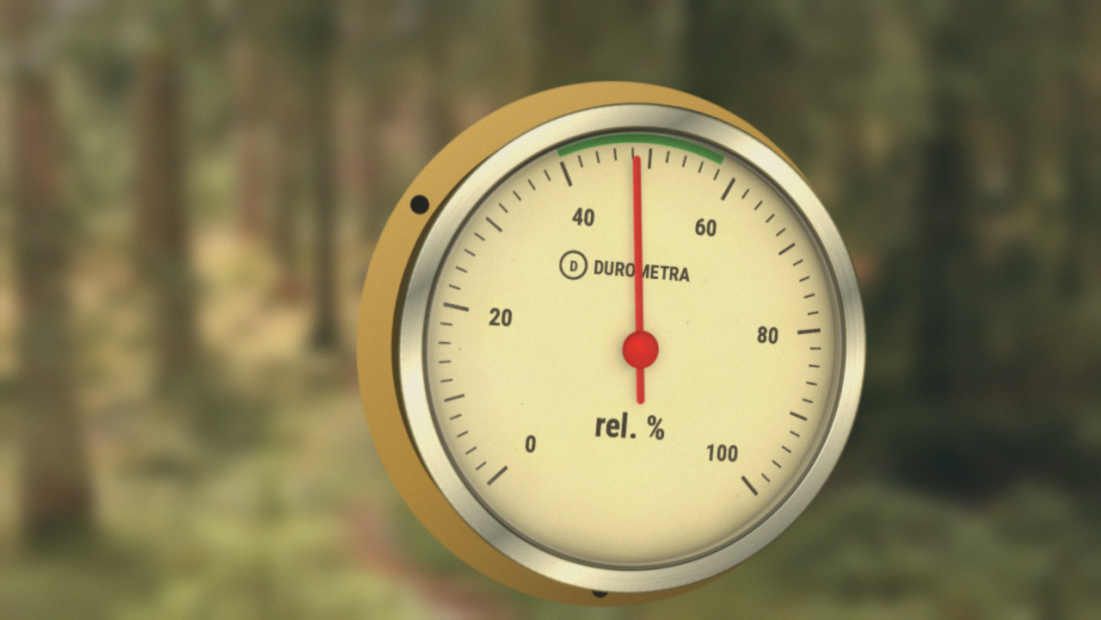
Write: % 48
